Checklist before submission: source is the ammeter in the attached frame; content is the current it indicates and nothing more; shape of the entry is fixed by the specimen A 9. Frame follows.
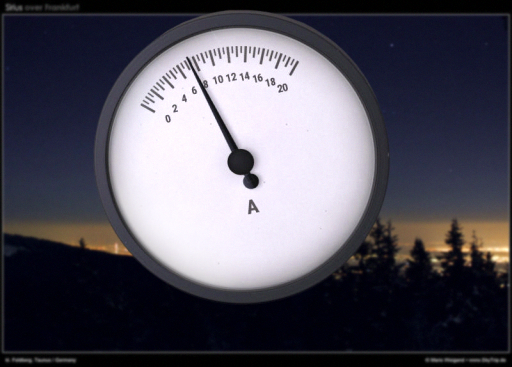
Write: A 7.5
